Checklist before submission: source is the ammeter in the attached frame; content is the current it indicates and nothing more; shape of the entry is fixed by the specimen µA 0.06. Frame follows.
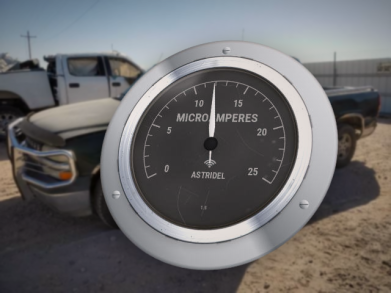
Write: µA 12
